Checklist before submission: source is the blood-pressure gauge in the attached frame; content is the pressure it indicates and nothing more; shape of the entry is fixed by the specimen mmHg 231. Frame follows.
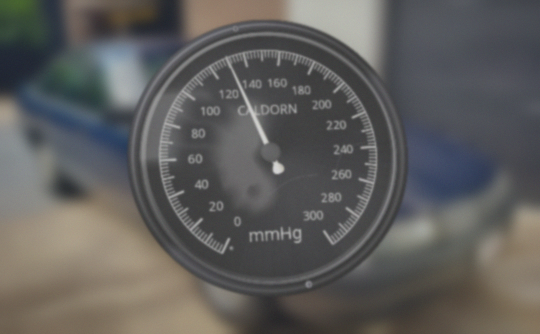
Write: mmHg 130
